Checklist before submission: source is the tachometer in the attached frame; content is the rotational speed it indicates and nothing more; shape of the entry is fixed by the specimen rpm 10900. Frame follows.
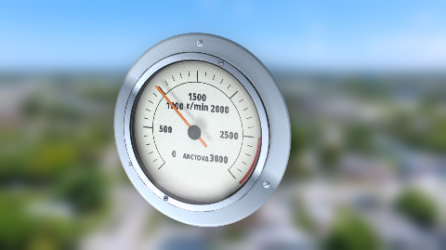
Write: rpm 1000
